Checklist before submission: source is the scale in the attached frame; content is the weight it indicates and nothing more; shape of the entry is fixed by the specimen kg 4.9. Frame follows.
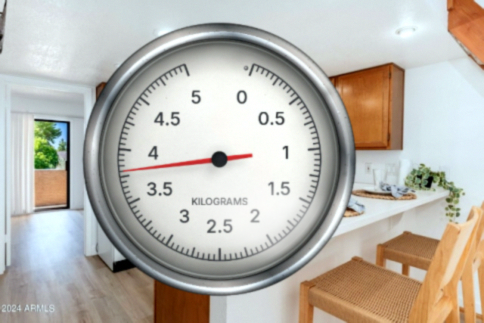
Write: kg 3.8
